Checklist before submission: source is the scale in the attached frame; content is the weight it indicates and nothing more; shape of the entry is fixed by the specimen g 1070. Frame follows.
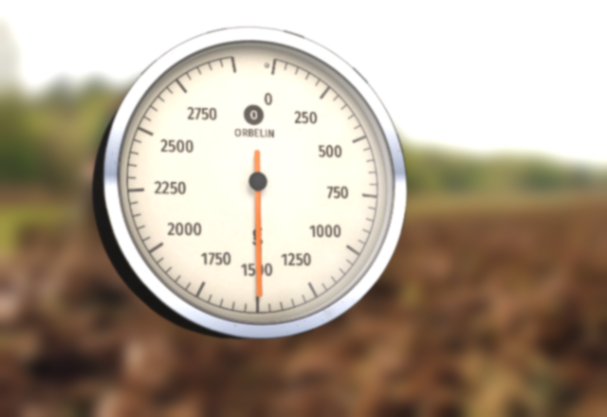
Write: g 1500
